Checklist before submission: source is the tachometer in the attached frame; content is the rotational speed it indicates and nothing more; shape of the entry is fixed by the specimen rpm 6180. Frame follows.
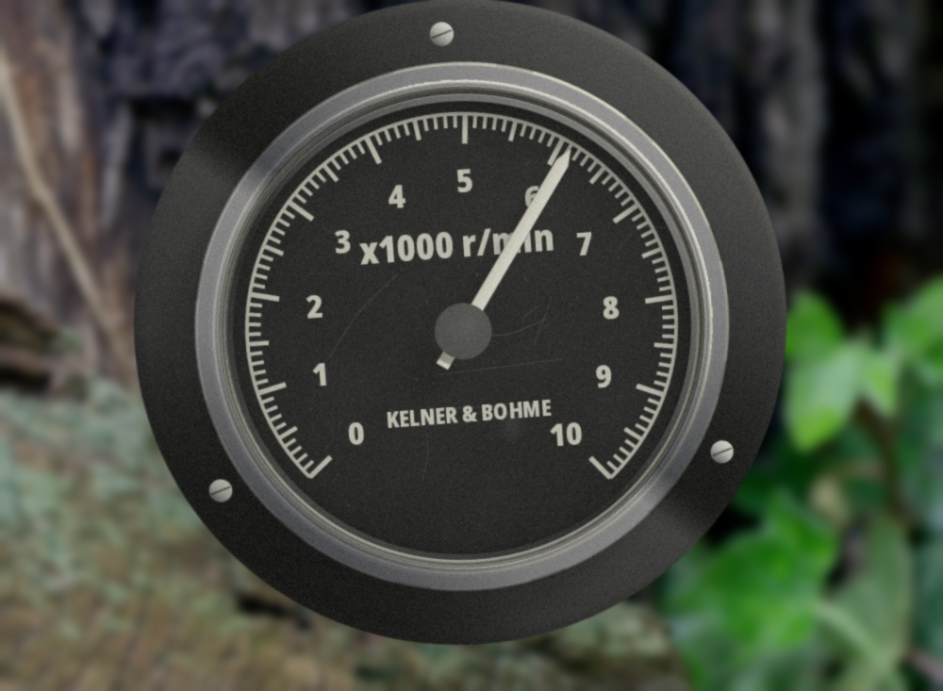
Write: rpm 6100
